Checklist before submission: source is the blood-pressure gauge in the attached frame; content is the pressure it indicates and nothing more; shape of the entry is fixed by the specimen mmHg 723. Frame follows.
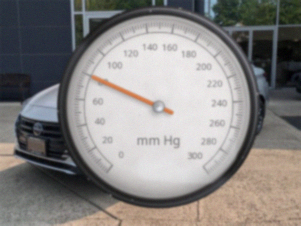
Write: mmHg 80
